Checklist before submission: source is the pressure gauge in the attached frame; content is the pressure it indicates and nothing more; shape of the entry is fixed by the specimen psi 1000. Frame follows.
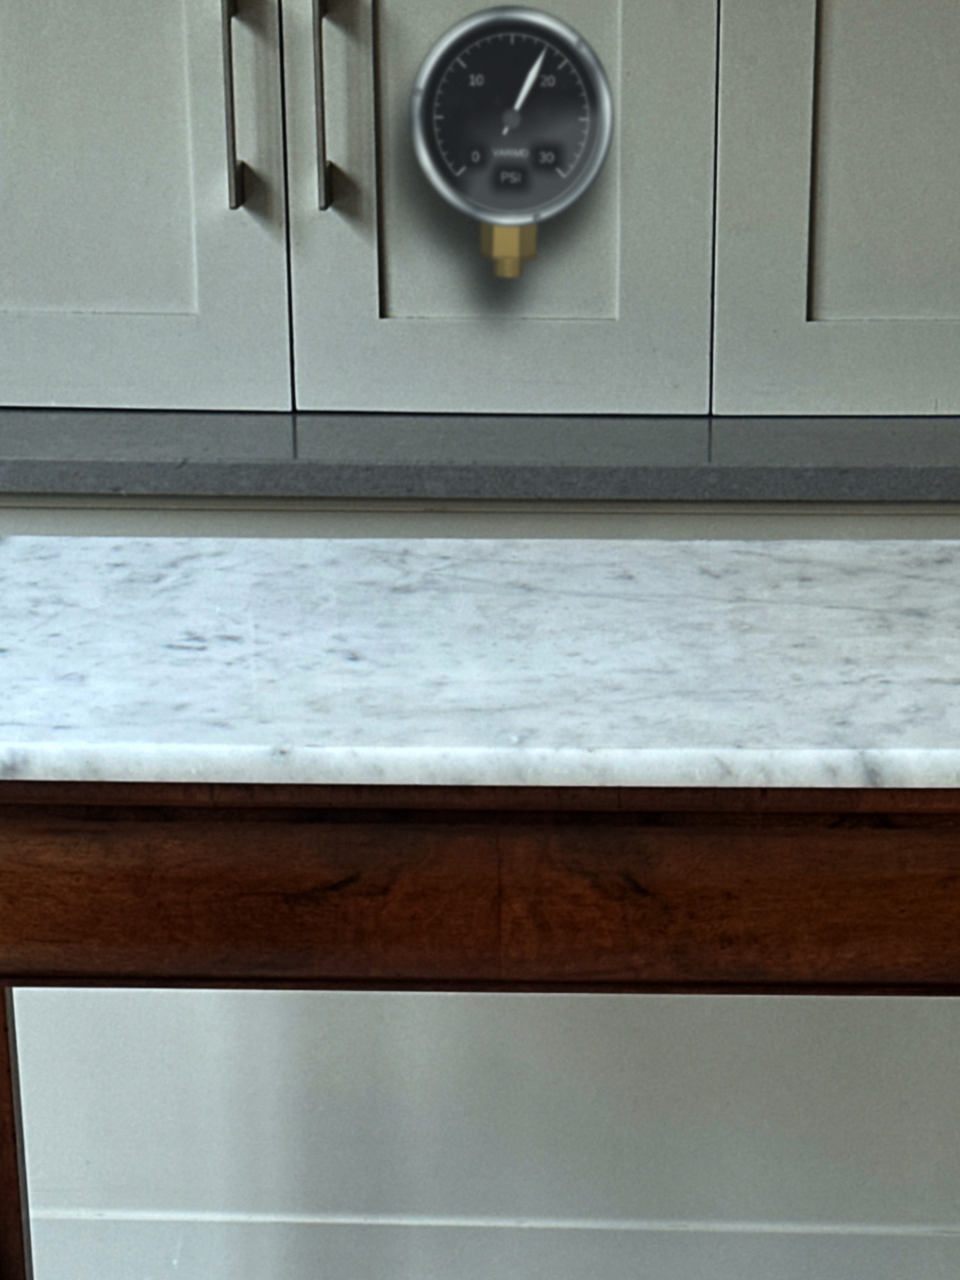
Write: psi 18
